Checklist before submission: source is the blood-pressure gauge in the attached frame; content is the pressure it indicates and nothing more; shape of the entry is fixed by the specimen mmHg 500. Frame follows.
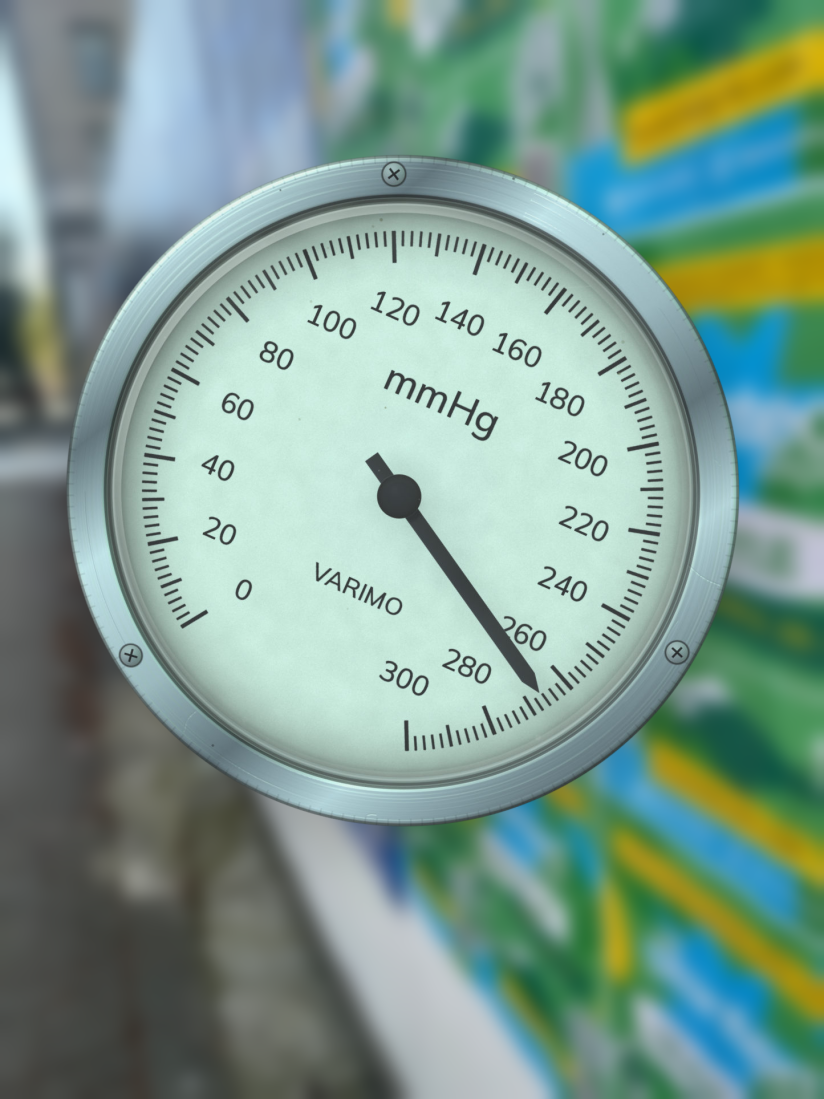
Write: mmHg 266
